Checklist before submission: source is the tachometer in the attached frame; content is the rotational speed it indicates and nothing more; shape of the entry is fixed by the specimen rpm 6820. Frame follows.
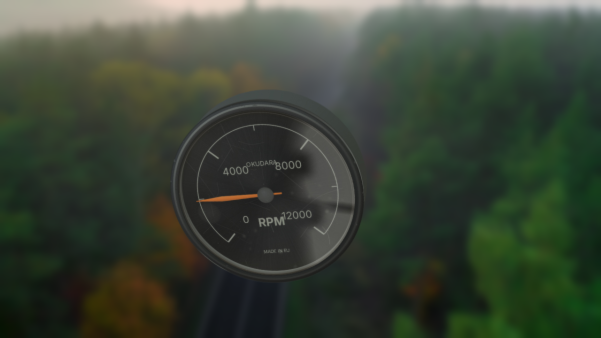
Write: rpm 2000
